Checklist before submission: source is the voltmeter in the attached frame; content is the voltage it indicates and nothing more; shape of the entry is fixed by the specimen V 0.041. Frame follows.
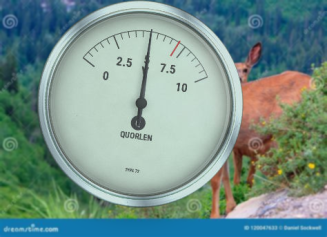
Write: V 5
